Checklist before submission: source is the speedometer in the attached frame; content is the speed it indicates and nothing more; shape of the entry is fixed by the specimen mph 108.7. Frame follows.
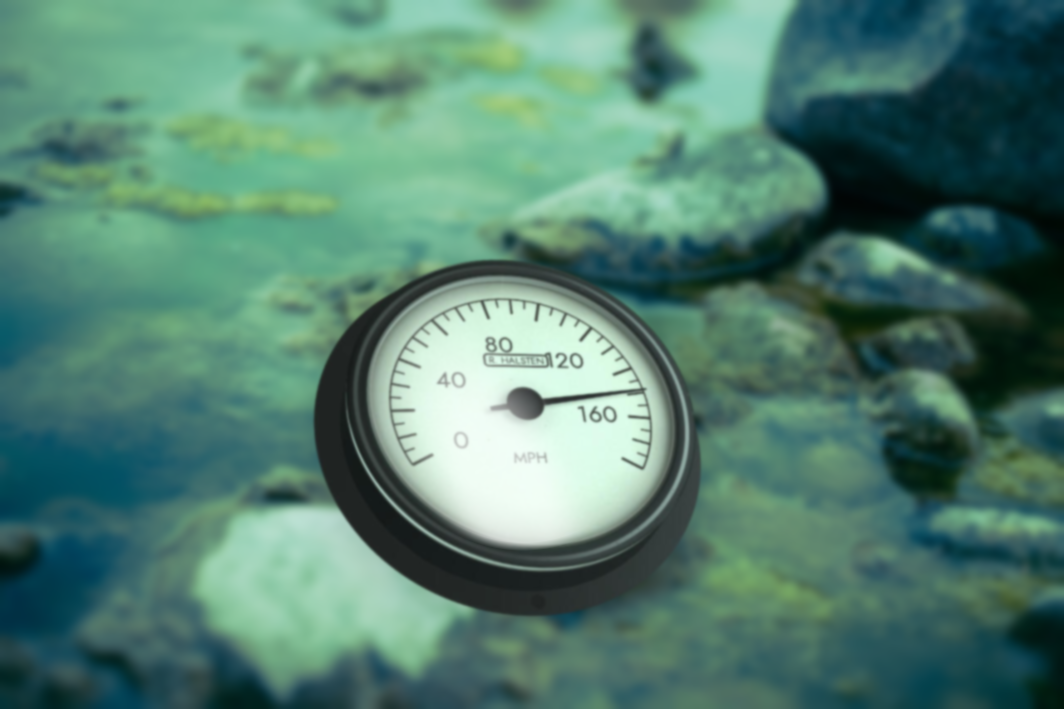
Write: mph 150
